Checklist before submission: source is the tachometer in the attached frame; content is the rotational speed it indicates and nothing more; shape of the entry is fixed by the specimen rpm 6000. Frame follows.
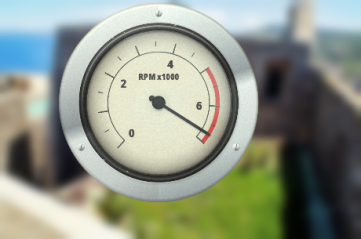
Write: rpm 6750
